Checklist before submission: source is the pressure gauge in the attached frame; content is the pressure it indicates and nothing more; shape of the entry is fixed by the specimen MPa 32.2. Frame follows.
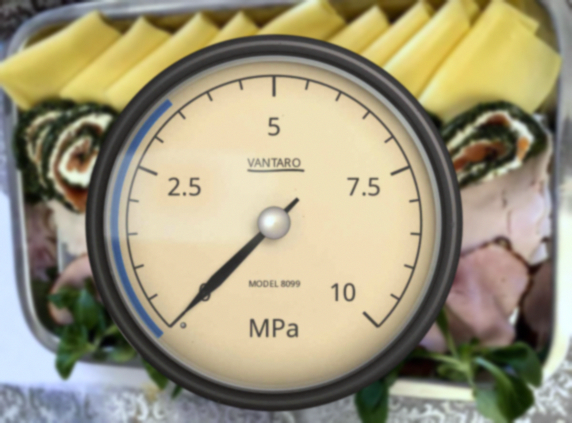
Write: MPa 0
